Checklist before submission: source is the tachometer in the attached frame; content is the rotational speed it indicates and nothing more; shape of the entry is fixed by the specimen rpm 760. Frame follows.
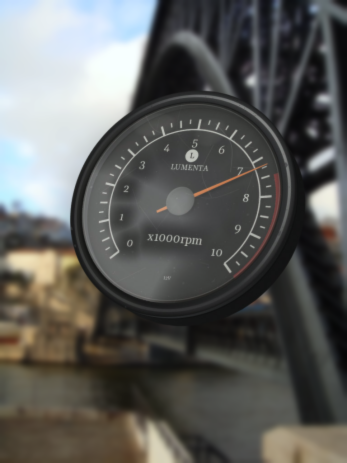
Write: rpm 7250
